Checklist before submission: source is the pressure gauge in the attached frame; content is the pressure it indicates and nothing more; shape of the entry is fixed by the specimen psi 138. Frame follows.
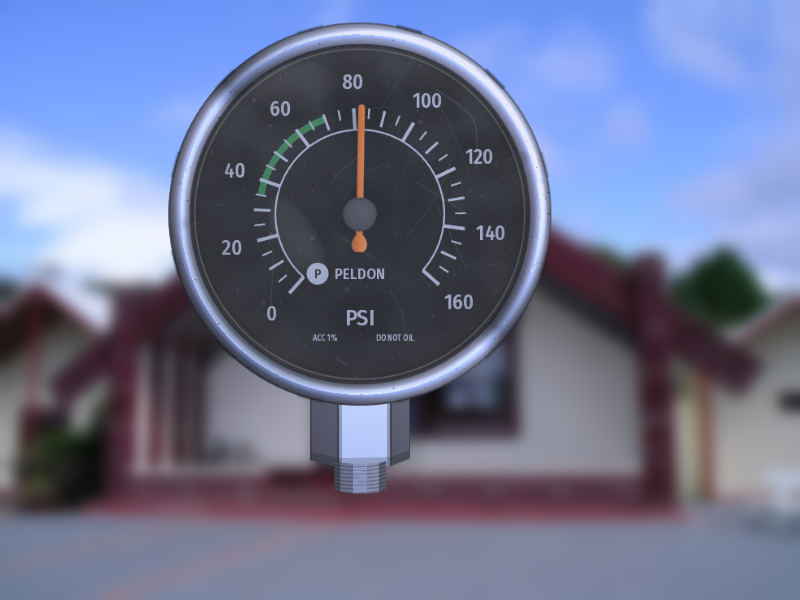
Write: psi 82.5
